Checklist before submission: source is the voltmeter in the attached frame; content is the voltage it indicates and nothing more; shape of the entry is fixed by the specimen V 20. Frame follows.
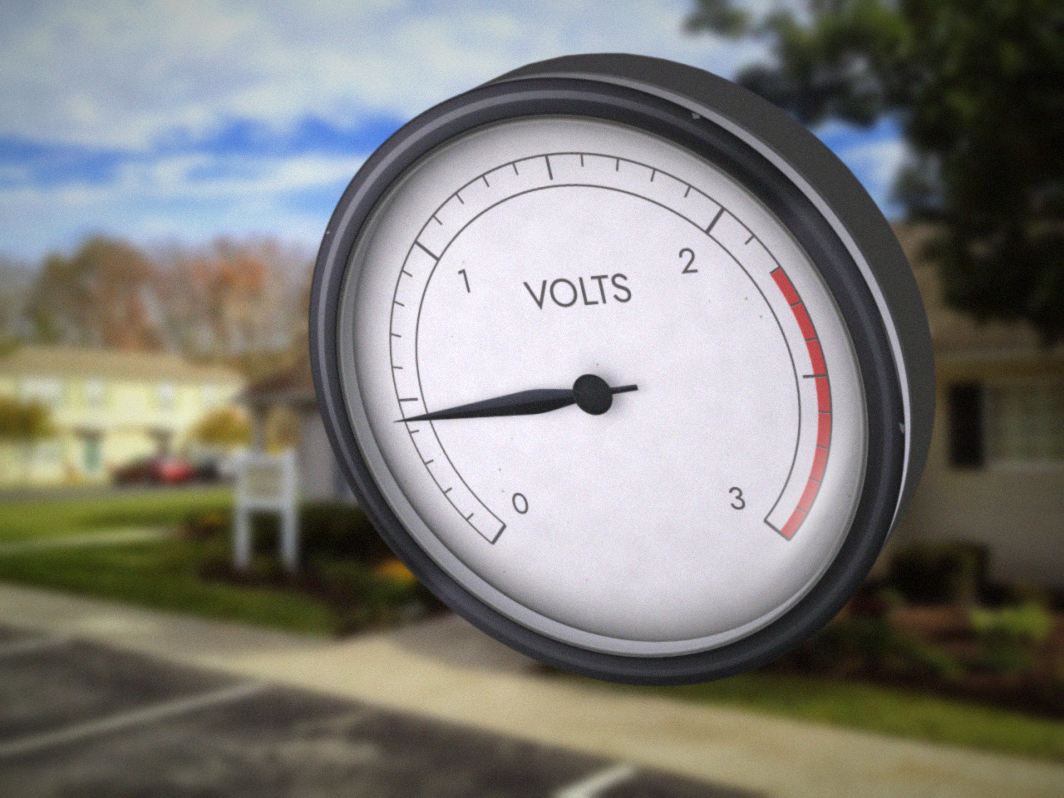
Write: V 0.45
